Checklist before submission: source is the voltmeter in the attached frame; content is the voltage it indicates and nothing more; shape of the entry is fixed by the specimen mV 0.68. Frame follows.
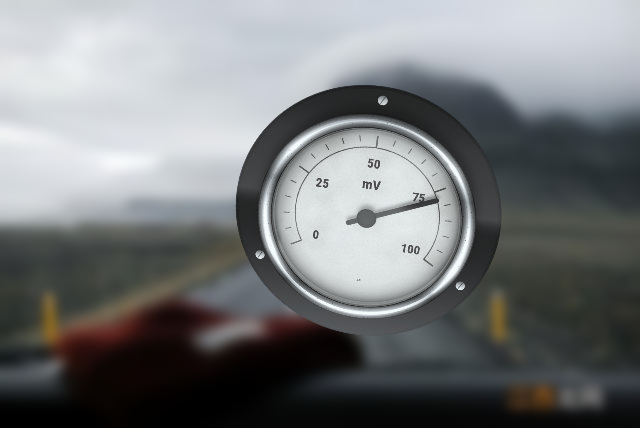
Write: mV 77.5
